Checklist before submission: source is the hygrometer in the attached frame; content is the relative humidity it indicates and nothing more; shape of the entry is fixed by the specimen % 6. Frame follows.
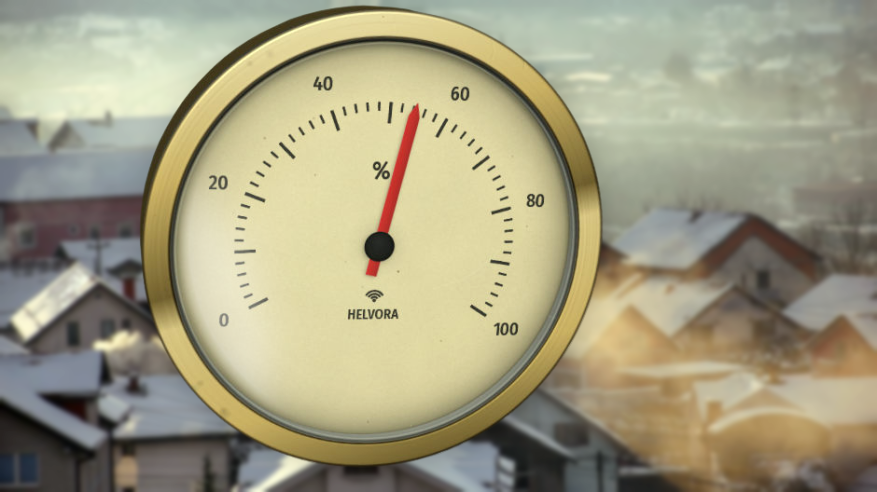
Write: % 54
